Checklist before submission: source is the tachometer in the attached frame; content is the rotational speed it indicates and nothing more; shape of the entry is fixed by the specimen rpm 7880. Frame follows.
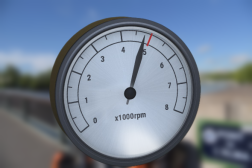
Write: rpm 4750
